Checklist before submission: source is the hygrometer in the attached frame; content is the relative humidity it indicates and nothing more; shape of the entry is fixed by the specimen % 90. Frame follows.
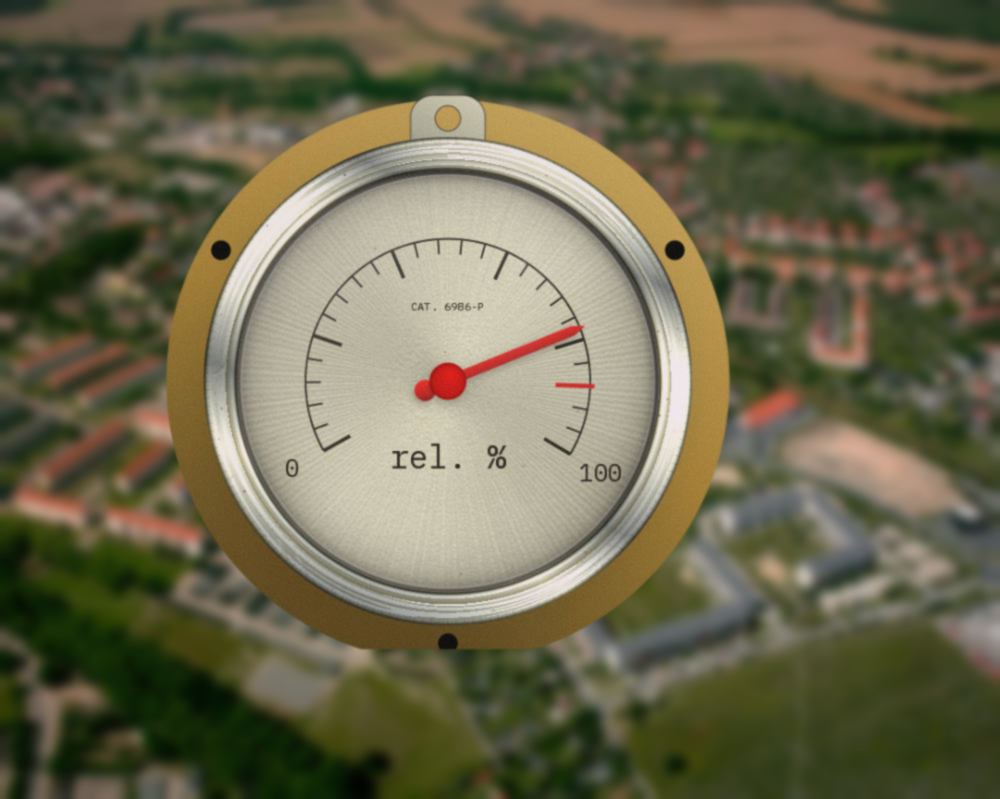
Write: % 78
